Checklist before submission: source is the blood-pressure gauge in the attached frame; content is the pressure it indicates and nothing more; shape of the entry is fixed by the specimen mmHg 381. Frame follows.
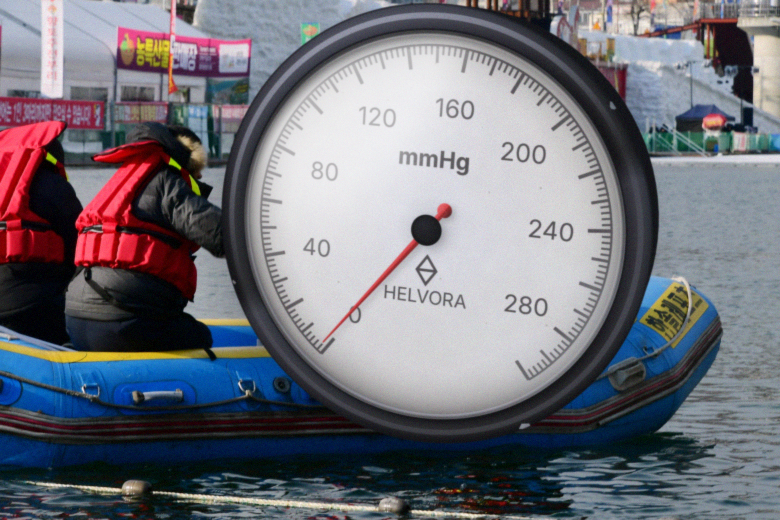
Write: mmHg 2
